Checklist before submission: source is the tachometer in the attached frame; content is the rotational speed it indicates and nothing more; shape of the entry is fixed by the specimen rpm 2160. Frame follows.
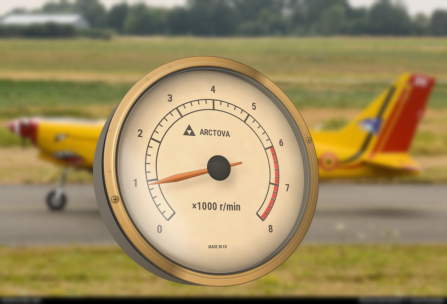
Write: rpm 900
